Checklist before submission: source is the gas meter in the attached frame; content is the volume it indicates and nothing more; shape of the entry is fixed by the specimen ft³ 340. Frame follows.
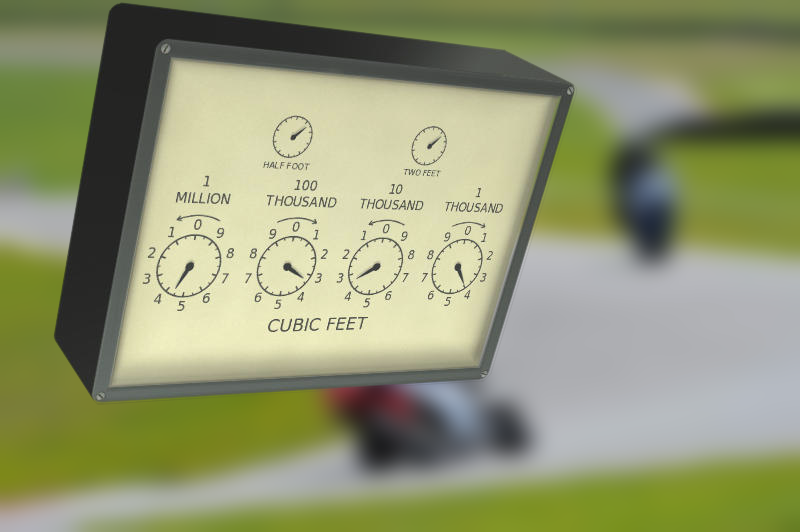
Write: ft³ 433400
